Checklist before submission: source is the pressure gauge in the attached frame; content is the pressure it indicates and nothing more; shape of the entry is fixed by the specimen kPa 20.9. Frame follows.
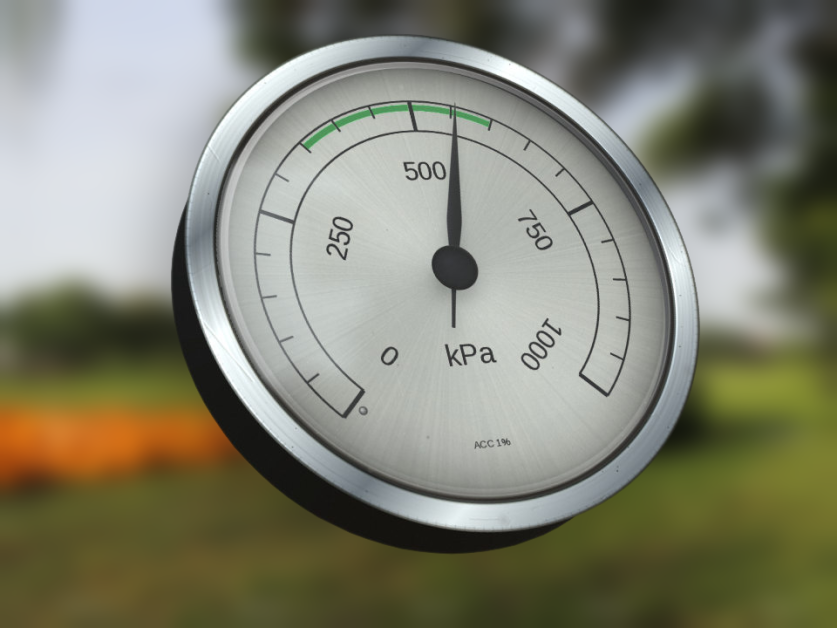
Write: kPa 550
